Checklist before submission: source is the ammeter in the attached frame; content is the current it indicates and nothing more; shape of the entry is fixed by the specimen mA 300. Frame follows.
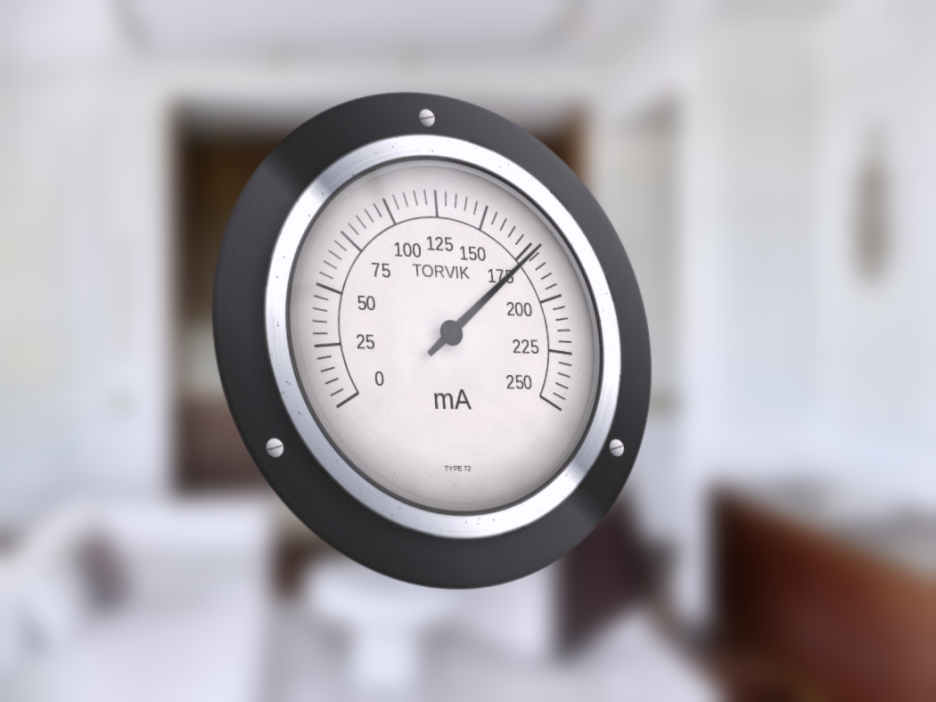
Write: mA 177.5
